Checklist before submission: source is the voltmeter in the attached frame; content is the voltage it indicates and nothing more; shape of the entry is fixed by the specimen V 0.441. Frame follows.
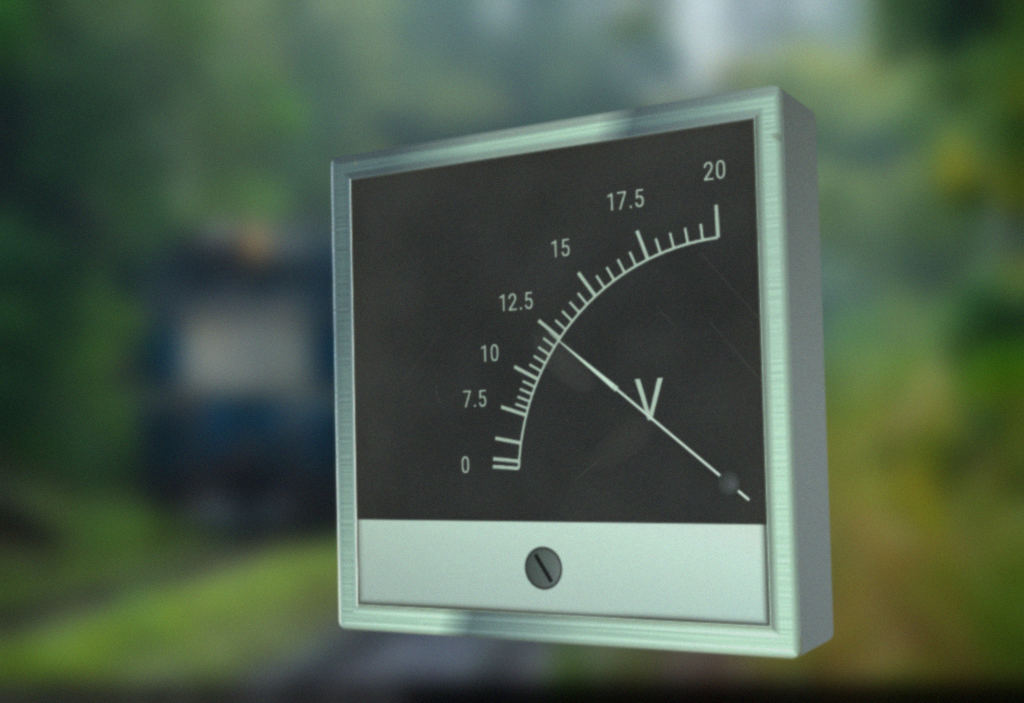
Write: V 12.5
